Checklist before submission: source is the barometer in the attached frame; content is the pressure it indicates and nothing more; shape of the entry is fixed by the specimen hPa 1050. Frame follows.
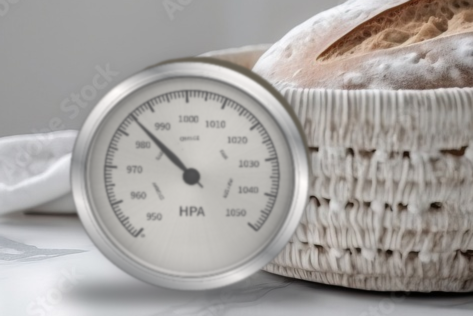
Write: hPa 985
